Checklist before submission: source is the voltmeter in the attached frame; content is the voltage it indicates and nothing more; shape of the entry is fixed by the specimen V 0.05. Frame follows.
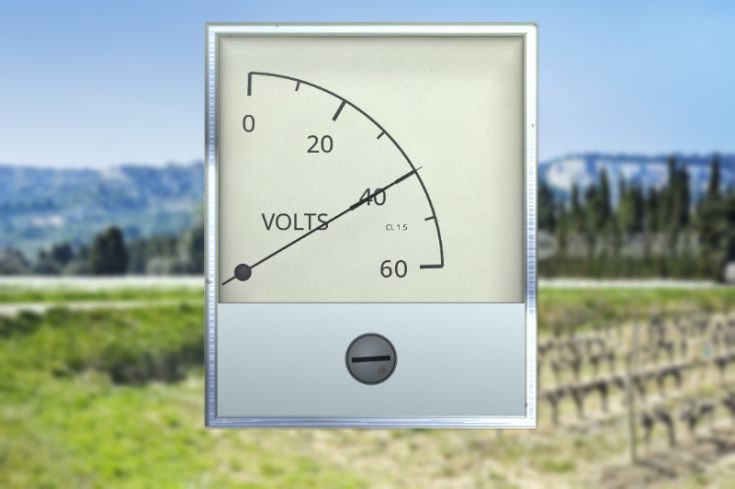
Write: V 40
